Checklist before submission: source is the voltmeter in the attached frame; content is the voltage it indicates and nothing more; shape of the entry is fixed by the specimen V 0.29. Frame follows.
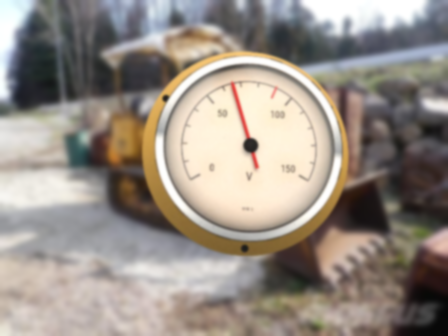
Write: V 65
